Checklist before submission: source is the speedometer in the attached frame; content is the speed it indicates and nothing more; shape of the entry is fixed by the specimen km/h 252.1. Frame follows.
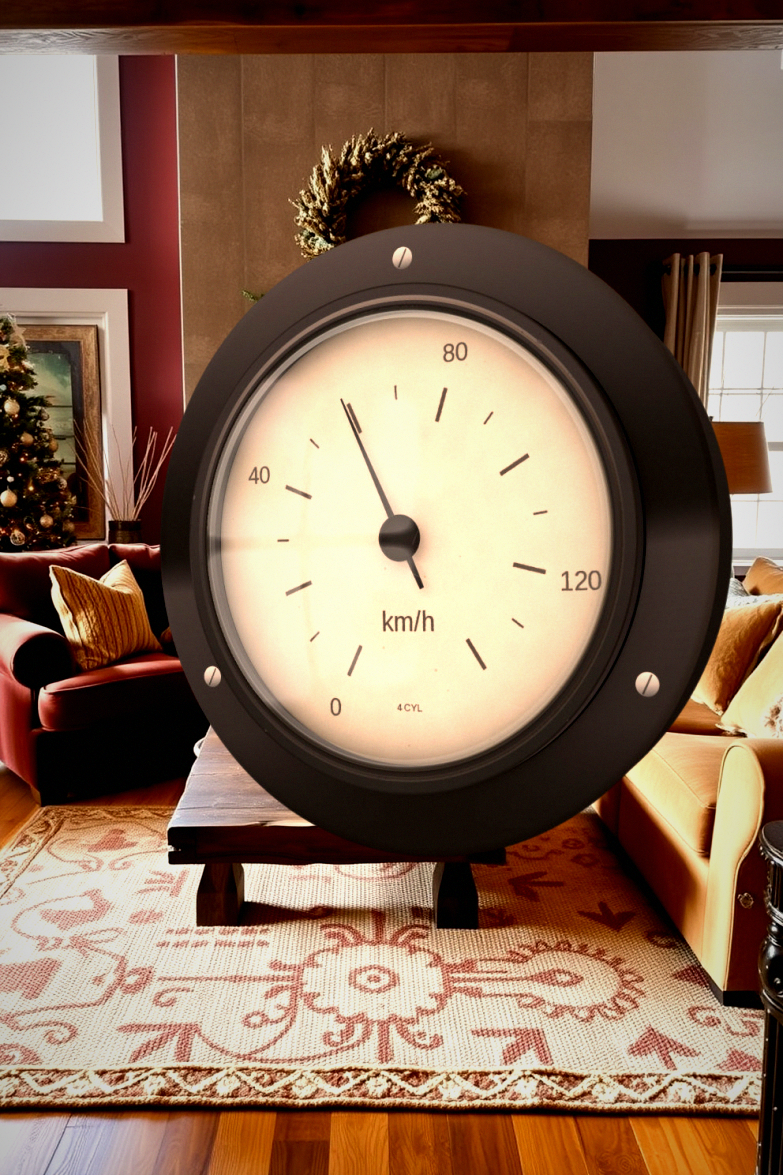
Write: km/h 60
